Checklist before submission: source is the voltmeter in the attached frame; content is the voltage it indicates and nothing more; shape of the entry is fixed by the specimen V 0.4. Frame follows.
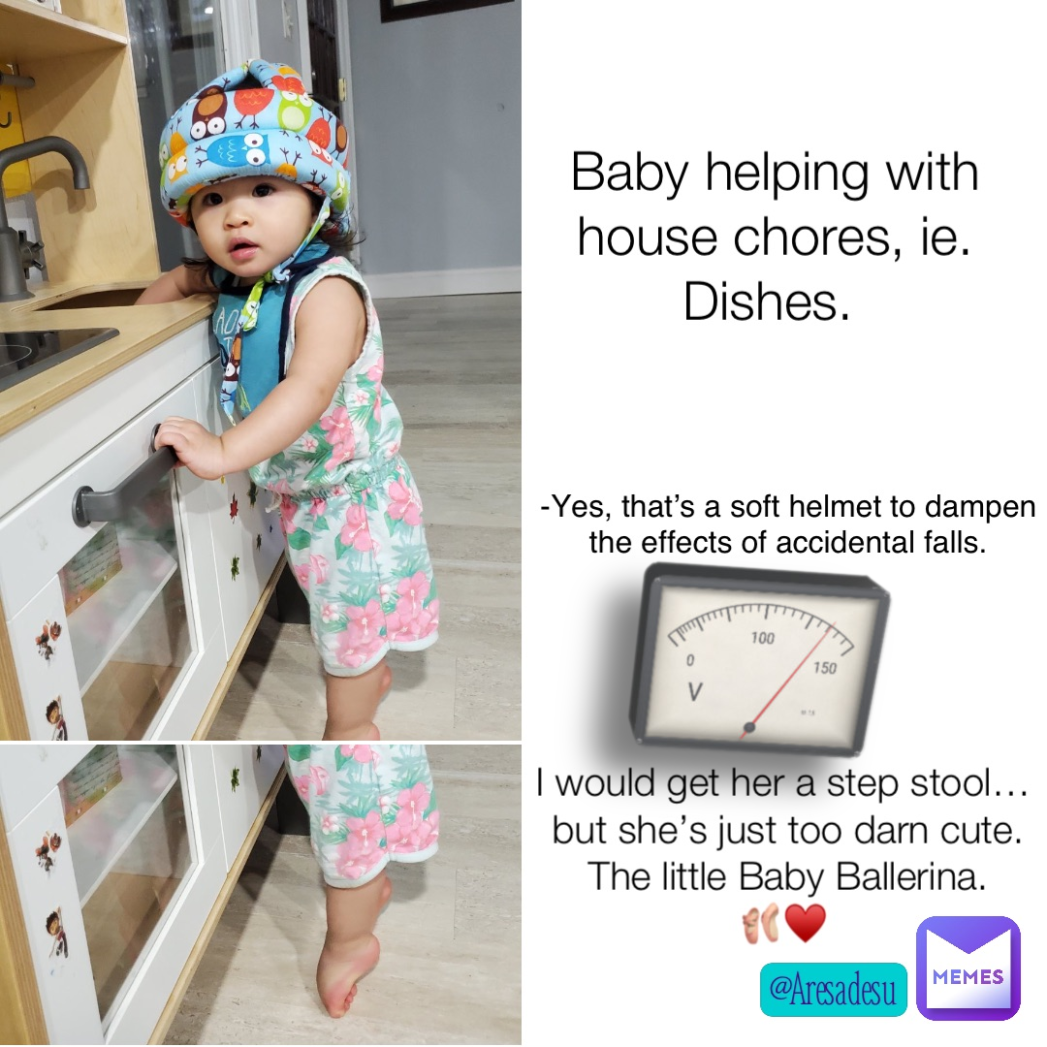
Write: V 135
